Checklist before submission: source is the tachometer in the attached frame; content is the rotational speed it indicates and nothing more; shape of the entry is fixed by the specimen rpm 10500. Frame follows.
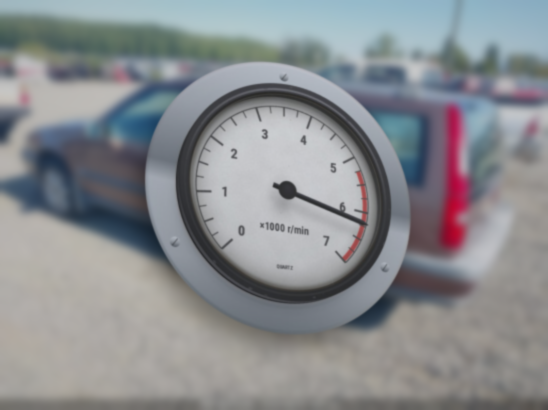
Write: rpm 6250
